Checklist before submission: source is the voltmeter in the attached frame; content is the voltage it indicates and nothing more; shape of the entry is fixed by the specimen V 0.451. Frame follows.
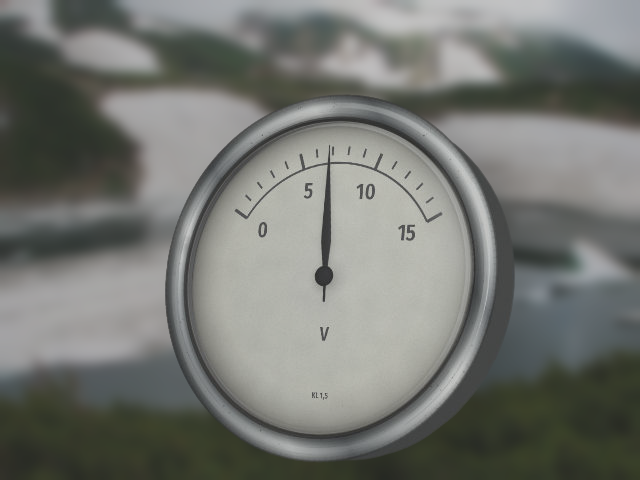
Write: V 7
